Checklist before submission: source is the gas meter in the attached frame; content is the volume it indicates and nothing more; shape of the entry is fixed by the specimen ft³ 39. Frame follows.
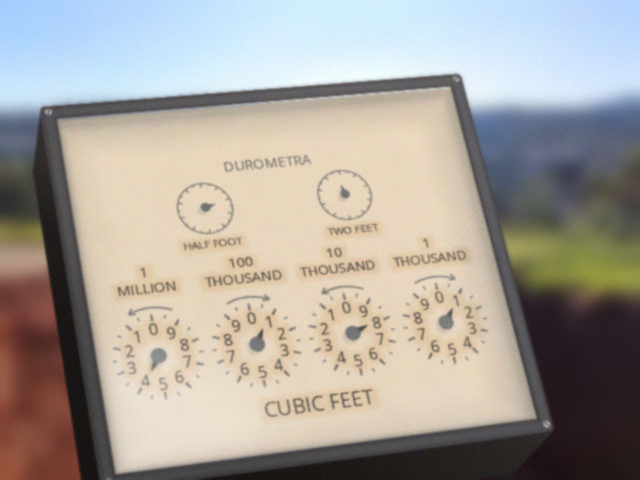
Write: ft³ 408100
